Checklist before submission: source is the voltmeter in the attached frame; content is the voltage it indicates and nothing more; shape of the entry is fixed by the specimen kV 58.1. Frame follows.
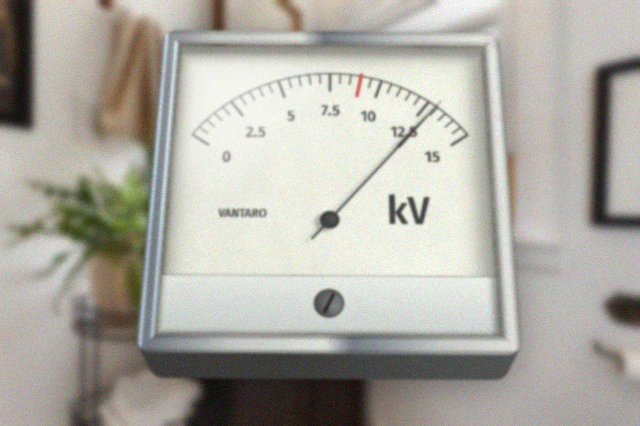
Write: kV 13
